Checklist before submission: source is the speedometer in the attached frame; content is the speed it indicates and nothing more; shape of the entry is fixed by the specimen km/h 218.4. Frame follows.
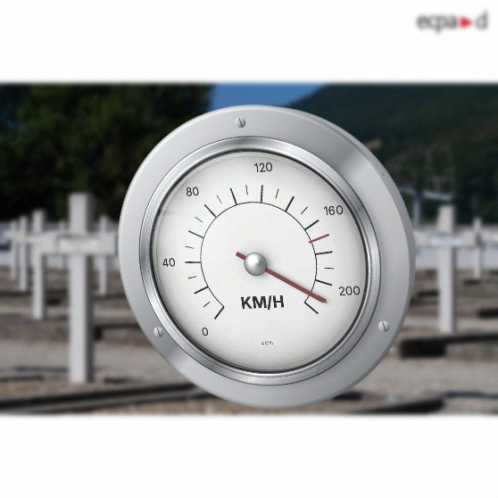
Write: km/h 210
